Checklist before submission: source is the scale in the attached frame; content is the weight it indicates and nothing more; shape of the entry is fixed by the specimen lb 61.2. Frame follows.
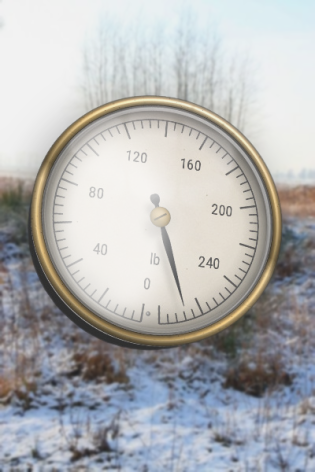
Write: lb 268
